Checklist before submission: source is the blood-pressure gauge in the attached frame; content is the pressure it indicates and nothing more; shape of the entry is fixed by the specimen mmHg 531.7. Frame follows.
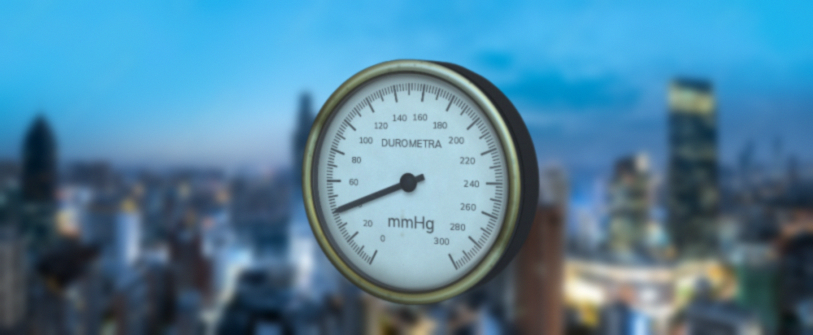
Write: mmHg 40
